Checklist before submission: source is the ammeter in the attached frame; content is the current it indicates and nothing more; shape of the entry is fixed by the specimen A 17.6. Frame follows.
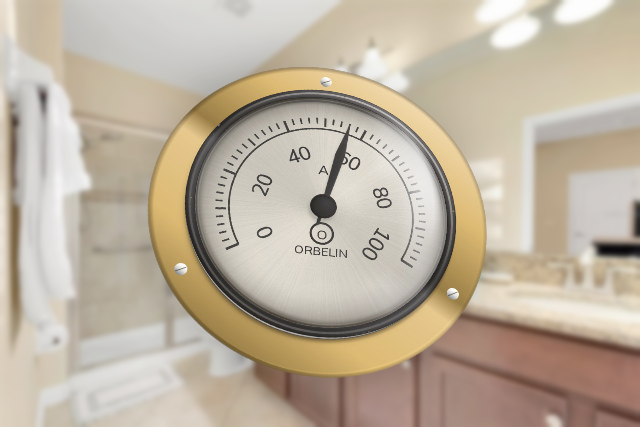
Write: A 56
